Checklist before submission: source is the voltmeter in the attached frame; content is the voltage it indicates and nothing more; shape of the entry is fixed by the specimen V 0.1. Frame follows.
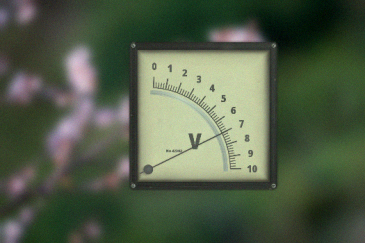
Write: V 7
